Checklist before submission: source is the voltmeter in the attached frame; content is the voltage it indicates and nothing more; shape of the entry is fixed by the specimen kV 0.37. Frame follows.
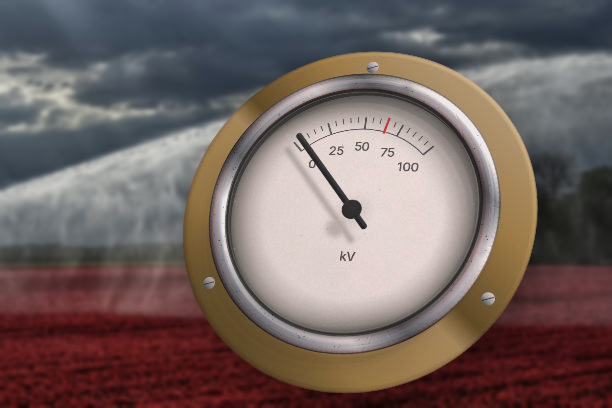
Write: kV 5
